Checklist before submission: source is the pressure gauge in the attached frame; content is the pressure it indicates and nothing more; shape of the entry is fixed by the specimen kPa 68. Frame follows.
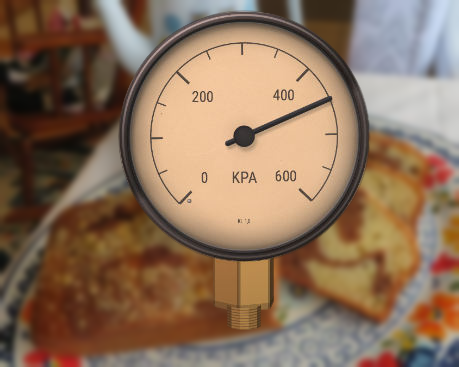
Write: kPa 450
